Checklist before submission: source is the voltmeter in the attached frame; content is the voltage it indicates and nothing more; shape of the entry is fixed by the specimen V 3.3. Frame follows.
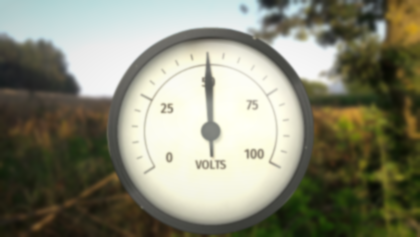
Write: V 50
